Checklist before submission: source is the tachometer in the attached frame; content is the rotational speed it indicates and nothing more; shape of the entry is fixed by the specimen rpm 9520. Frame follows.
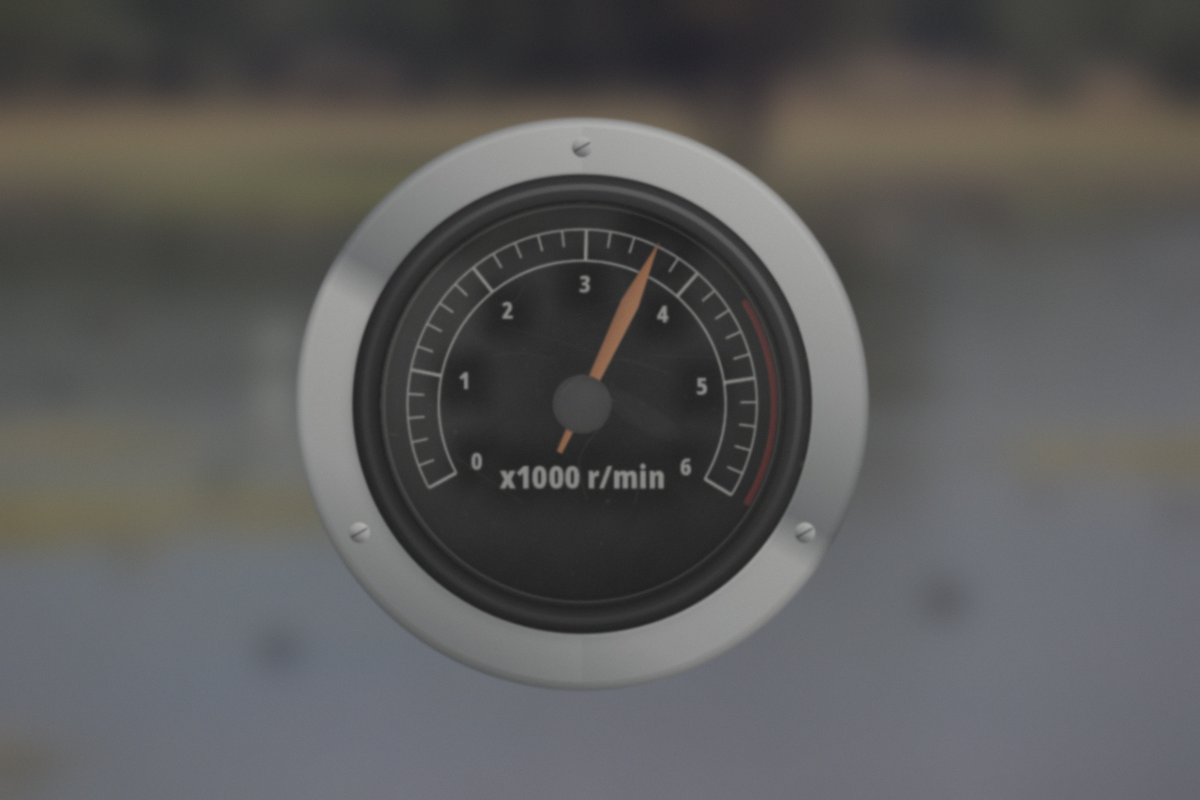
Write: rpm 3600
